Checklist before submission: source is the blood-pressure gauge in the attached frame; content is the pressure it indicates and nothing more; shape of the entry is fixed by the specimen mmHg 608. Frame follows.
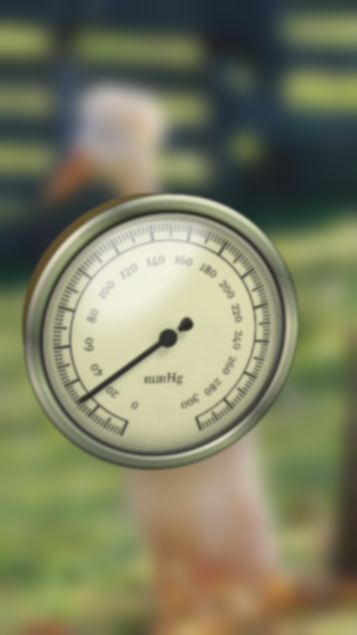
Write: mmHg 30
